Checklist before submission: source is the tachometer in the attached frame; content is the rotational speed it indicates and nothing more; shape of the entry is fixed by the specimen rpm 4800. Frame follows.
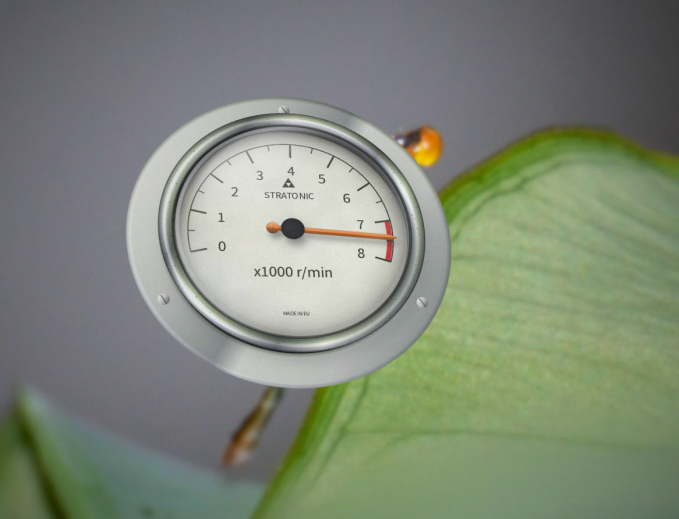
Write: rpm 7500
